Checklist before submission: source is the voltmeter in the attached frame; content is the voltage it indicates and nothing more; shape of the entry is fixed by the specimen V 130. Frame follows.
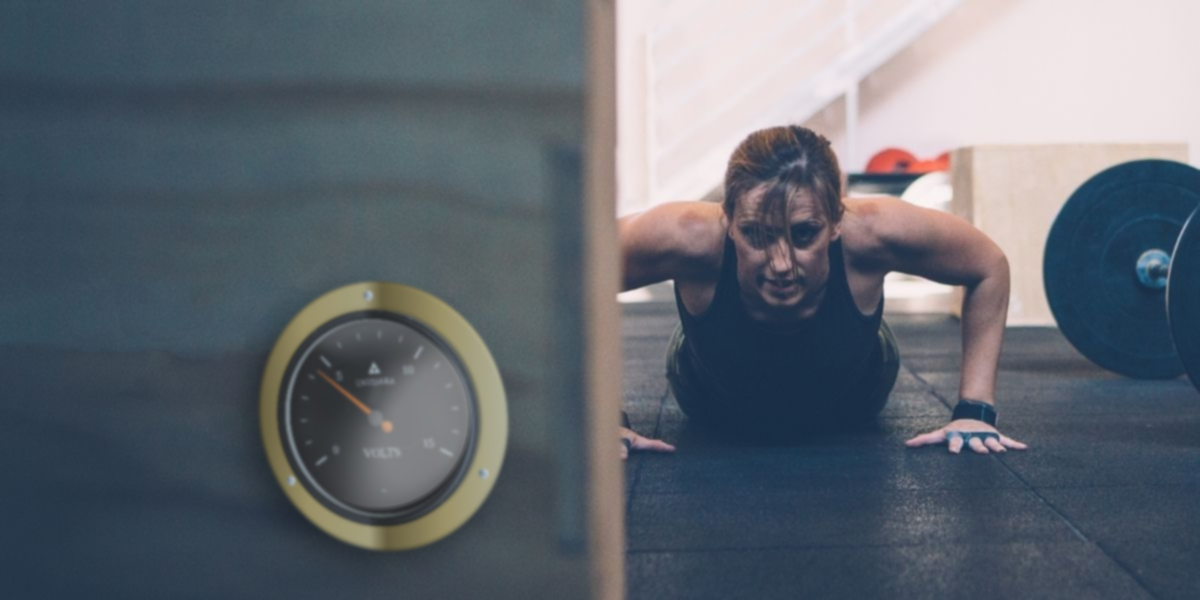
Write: V 4.5
